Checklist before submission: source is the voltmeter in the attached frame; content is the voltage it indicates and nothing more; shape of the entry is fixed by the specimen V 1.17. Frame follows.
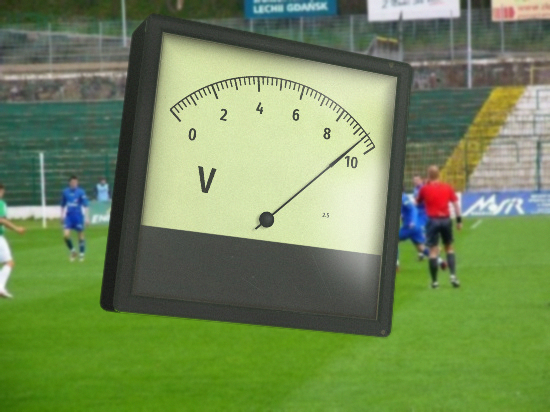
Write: V 9.4
